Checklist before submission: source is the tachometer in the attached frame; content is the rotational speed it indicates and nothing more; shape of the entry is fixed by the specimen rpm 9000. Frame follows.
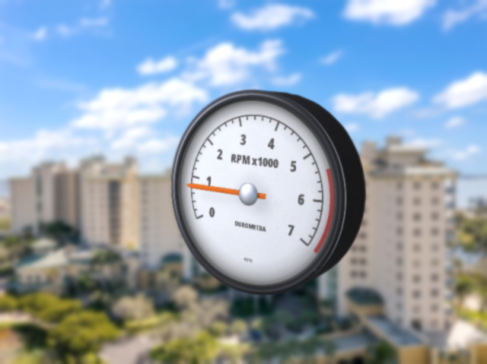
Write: rpm 800
